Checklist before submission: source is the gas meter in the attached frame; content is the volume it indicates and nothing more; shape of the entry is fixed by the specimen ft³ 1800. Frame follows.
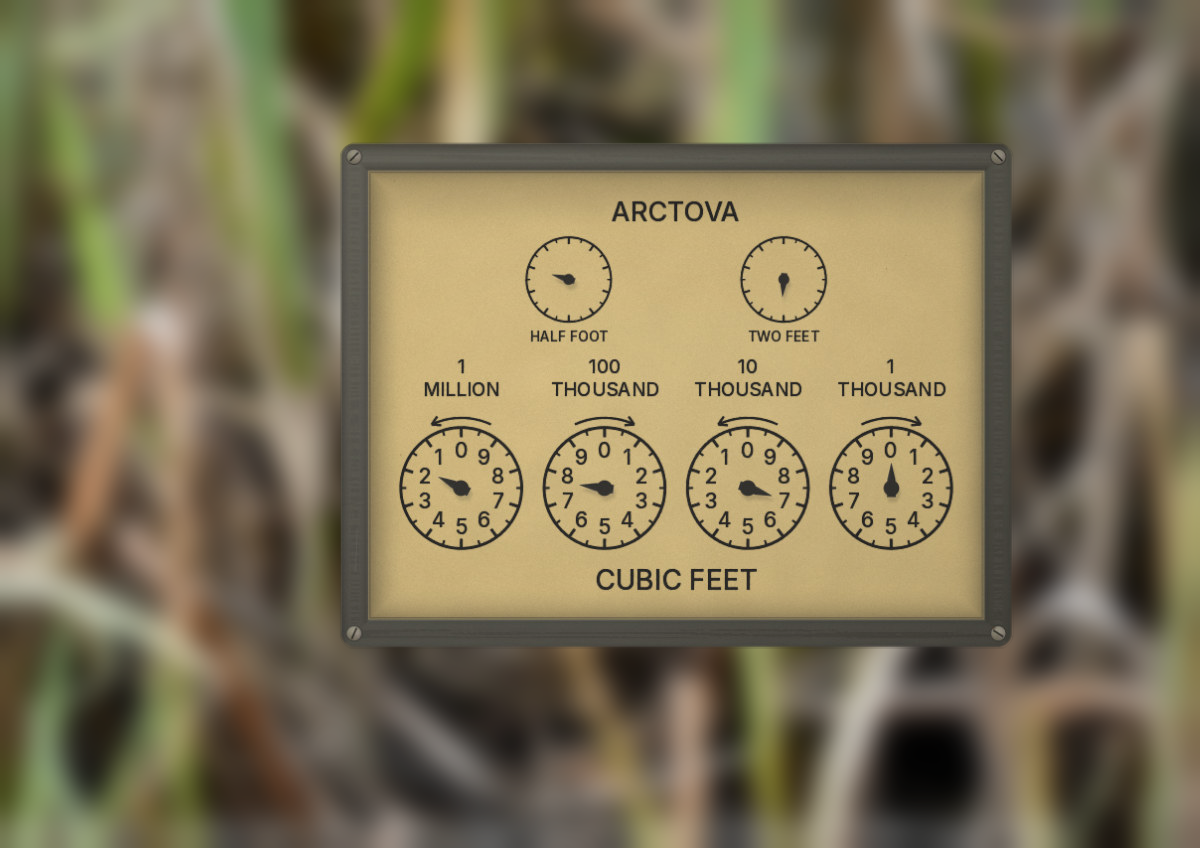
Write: ft³ 177000
